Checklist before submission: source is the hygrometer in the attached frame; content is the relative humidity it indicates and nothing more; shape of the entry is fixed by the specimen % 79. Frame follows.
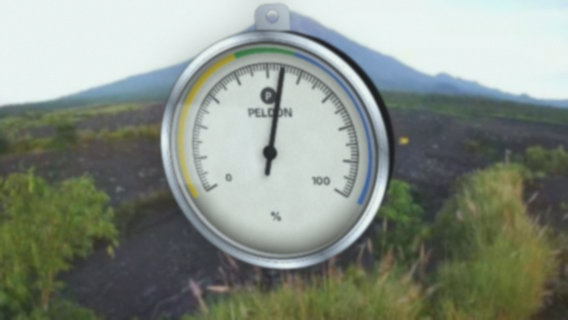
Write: % 55
